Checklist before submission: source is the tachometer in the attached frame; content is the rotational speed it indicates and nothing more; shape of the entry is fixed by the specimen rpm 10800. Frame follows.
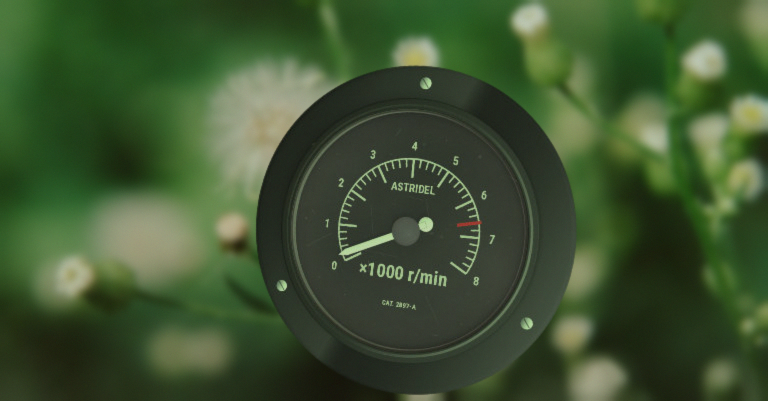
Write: rpm 200
